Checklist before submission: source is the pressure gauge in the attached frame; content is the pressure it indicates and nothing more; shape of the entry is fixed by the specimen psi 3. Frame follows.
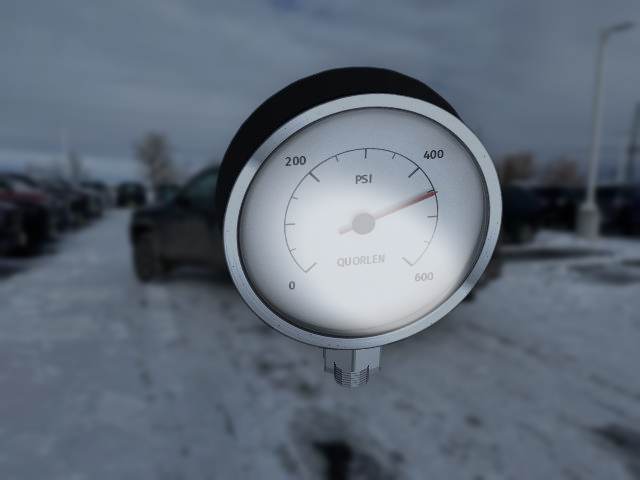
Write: psi 450
